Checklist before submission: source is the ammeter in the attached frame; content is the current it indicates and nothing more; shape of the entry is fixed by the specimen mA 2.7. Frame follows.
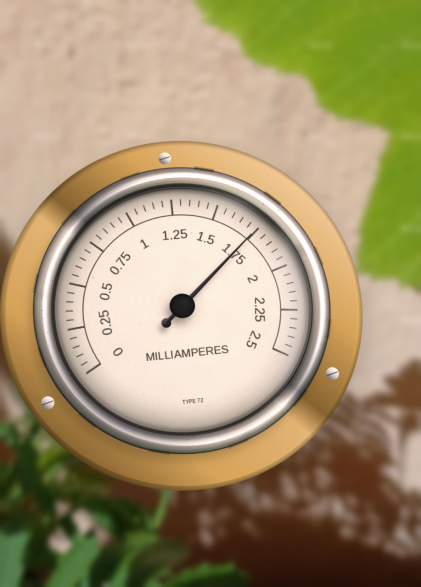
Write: mA 1.75
